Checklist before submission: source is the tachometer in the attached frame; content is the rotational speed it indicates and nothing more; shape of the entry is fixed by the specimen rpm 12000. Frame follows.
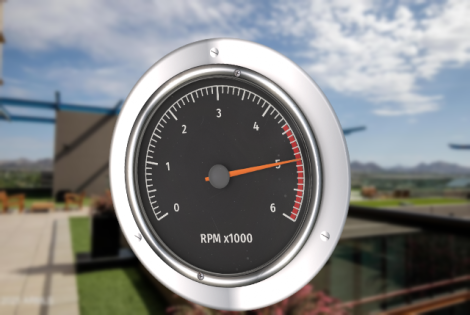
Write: rpm 5000
